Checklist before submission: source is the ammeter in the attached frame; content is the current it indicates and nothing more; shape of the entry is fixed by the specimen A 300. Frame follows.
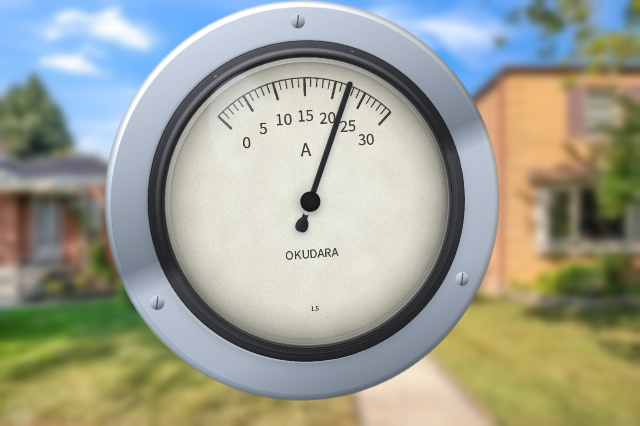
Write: A 22
